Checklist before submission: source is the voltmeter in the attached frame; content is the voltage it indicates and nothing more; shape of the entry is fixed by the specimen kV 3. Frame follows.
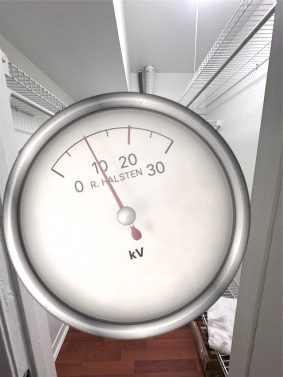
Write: kV 10
